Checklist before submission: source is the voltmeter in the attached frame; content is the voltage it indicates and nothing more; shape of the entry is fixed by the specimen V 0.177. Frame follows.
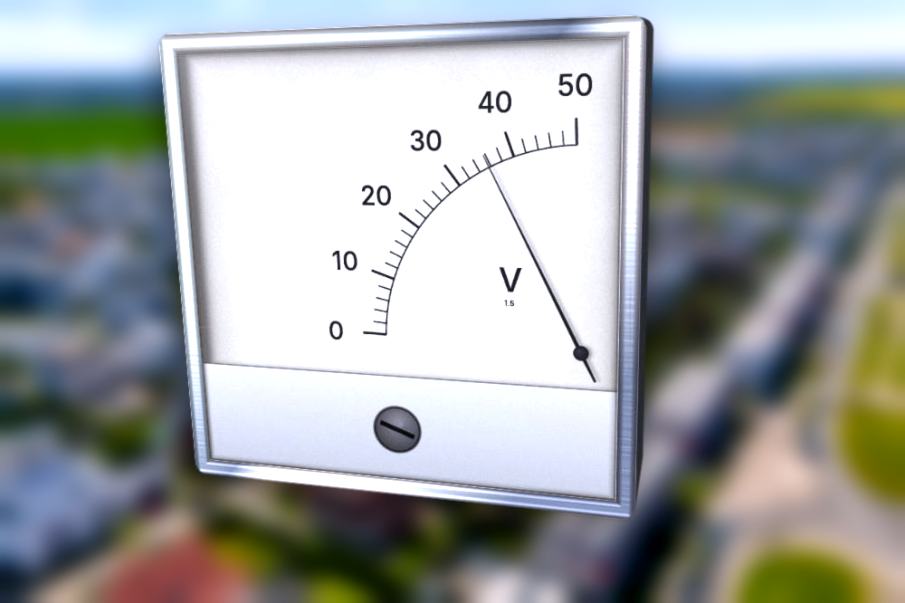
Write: V 36
